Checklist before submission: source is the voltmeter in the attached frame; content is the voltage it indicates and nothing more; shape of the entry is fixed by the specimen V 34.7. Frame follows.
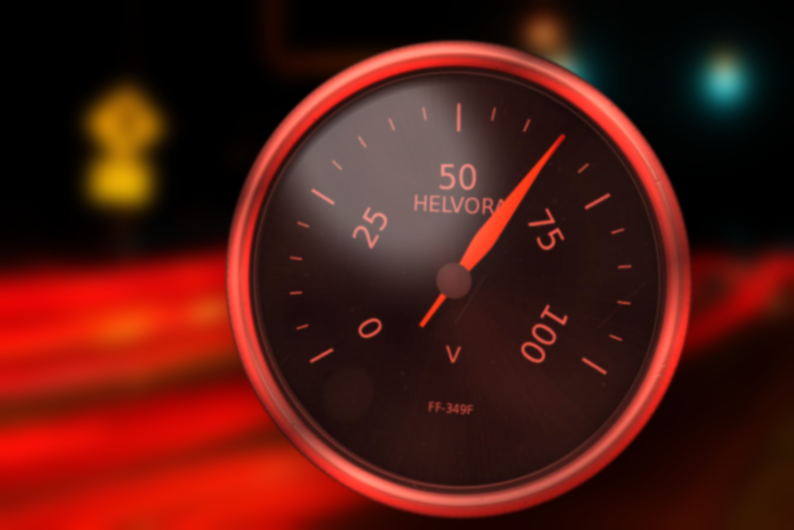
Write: V 65
